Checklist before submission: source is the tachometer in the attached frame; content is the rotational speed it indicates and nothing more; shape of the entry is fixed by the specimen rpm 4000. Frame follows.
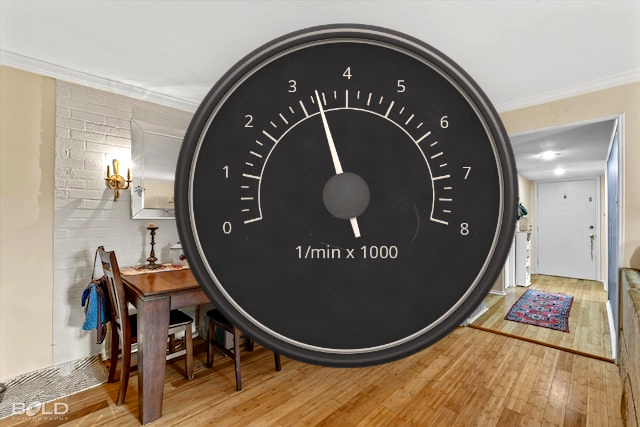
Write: rpm 3375
